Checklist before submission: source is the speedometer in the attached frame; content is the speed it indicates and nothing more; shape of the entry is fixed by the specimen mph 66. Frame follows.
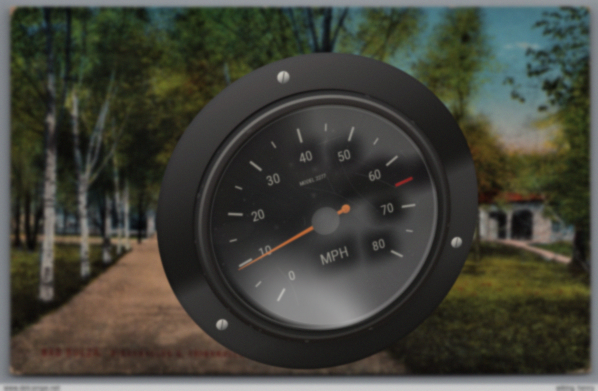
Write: mph 10
